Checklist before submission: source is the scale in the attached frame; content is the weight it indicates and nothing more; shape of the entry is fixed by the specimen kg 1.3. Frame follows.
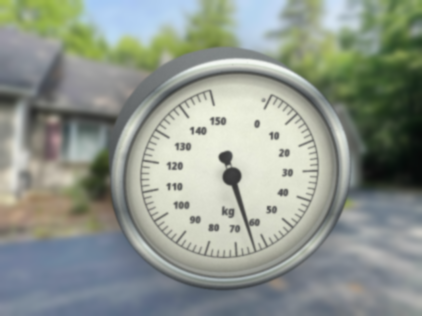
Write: kg 64
